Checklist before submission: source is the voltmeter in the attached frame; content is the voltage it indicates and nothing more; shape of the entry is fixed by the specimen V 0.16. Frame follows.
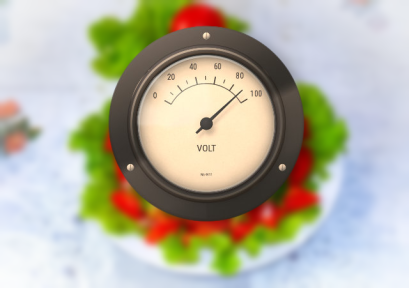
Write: V 90
